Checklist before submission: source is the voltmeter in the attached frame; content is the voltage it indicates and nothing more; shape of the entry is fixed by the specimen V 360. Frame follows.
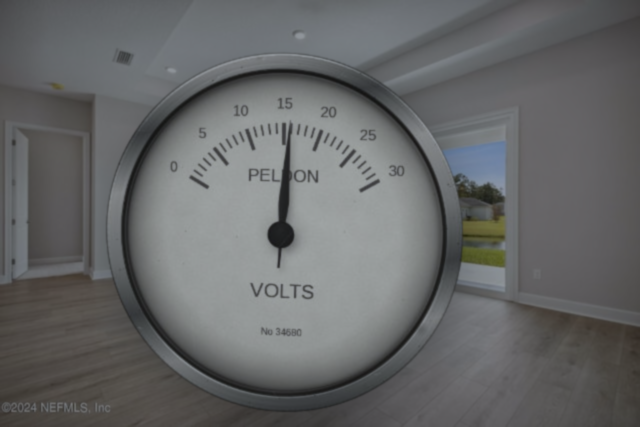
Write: V 16
